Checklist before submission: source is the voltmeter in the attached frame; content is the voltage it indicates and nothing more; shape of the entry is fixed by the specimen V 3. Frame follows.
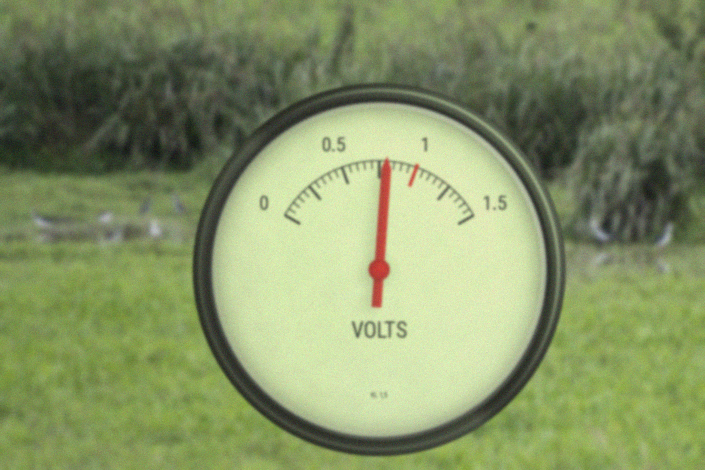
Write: V 0.8
